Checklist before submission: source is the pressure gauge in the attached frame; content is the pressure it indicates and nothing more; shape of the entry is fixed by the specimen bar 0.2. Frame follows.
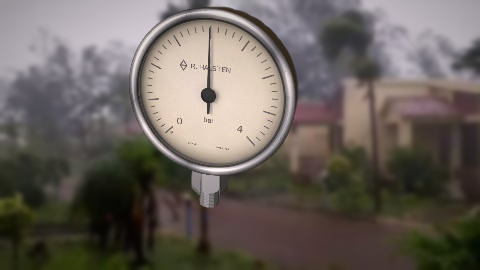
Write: bar 2
